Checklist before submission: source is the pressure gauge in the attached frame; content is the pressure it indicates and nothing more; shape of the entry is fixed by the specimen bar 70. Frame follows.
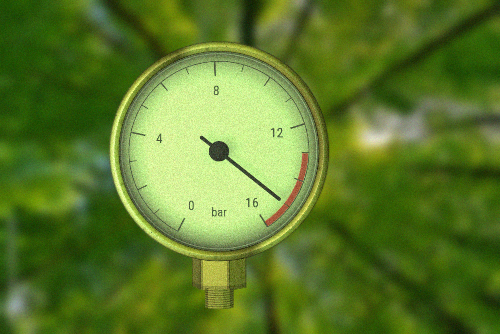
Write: bar 15
